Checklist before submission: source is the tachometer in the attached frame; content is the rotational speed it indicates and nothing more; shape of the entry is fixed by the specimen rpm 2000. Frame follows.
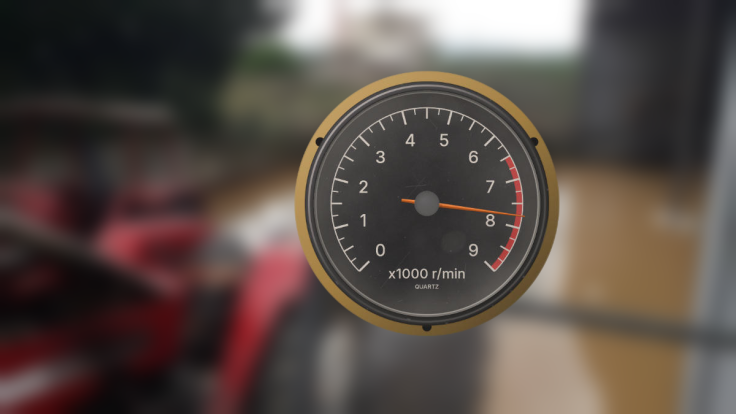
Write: rpm 7750
